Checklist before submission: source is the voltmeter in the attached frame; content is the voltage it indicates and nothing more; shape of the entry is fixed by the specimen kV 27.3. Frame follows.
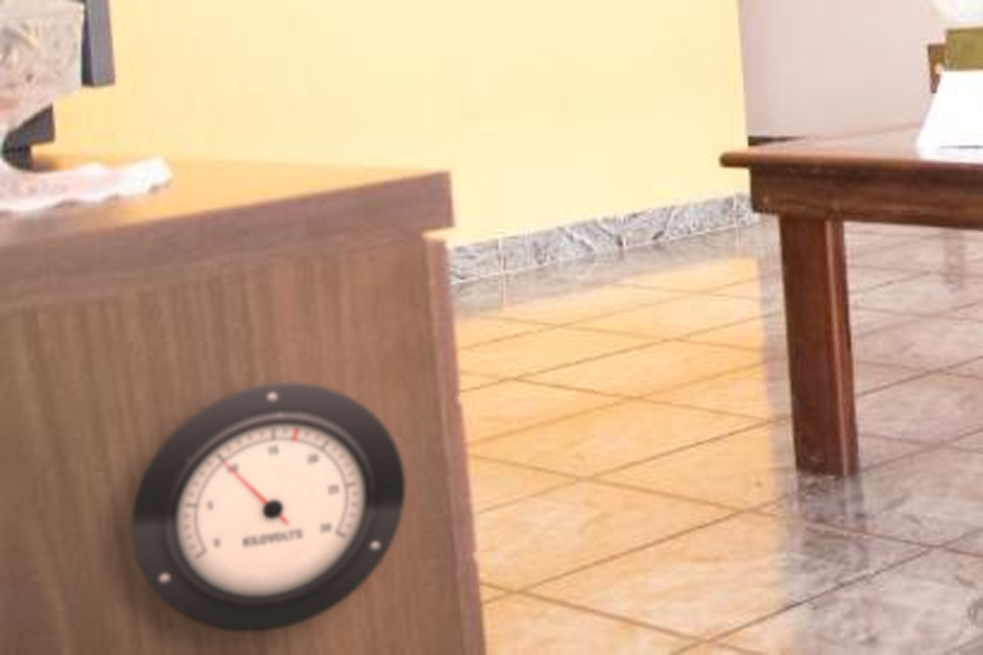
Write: kV 10
